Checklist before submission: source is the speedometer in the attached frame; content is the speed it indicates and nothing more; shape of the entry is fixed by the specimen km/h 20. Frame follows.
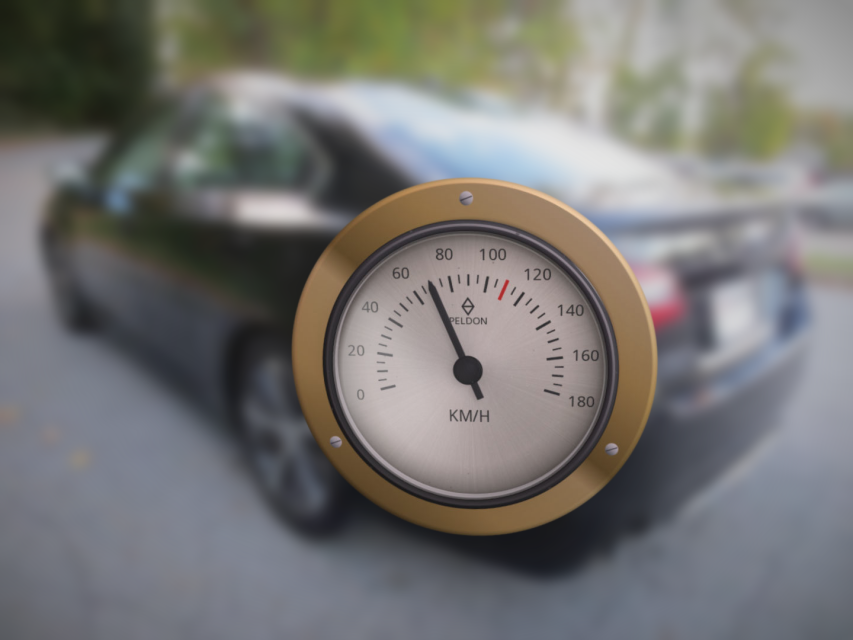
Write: km/h 70
